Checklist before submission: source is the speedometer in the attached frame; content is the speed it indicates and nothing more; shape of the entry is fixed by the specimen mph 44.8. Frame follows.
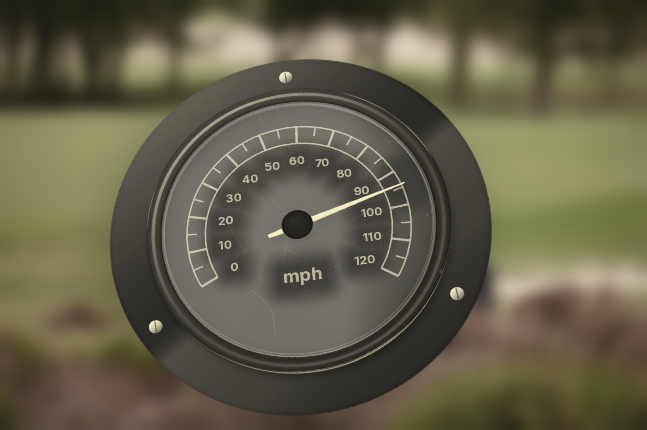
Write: mph 95
